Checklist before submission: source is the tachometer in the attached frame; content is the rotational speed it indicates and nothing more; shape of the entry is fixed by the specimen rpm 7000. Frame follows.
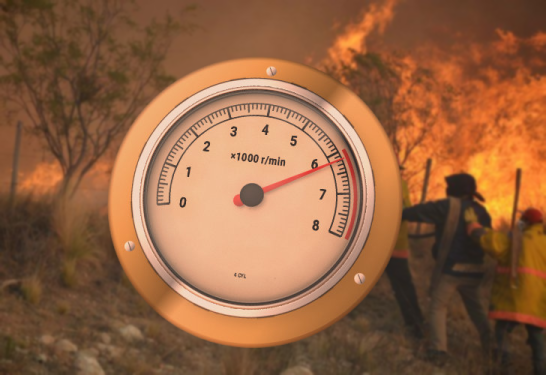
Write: rpm 6200
